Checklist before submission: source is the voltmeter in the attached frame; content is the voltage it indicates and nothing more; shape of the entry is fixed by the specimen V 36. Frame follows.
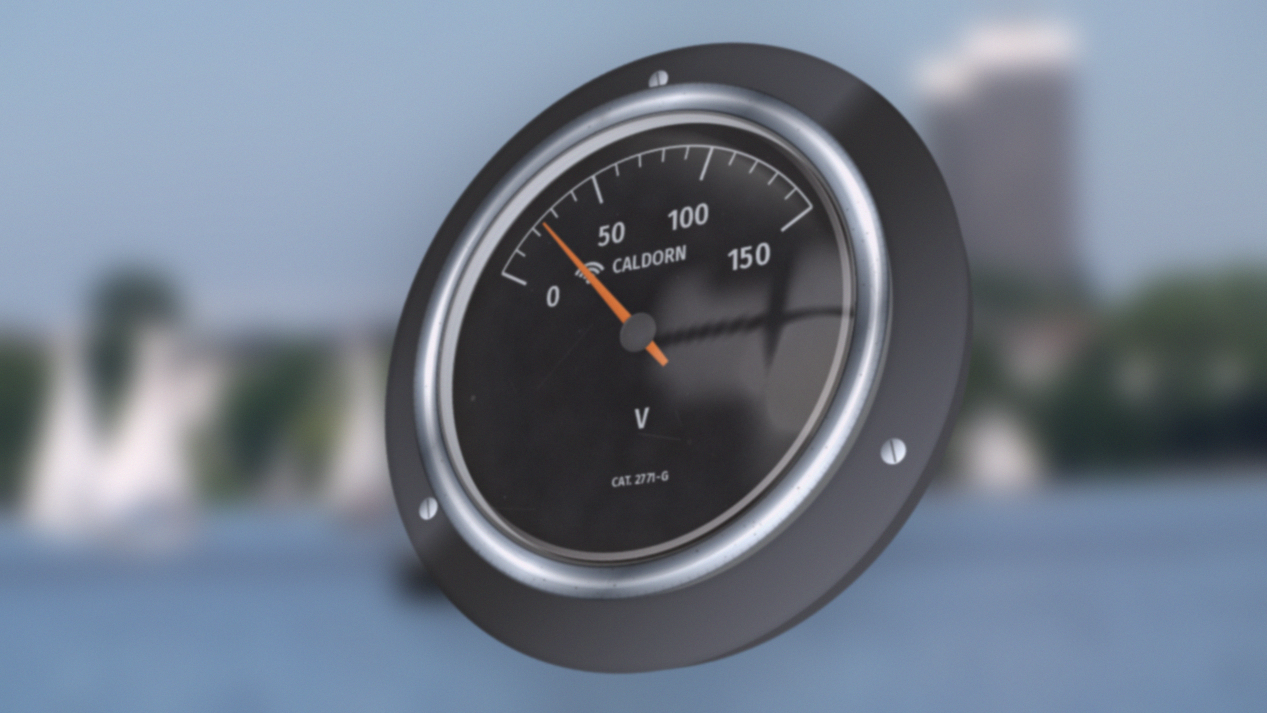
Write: V 25
